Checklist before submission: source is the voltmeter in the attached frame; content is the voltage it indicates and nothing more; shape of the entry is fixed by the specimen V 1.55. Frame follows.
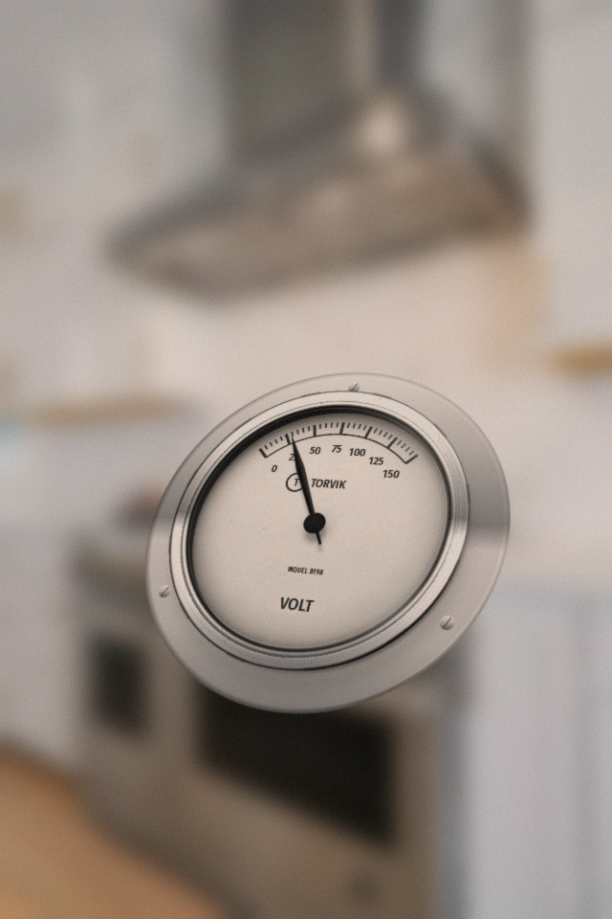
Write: V 30
